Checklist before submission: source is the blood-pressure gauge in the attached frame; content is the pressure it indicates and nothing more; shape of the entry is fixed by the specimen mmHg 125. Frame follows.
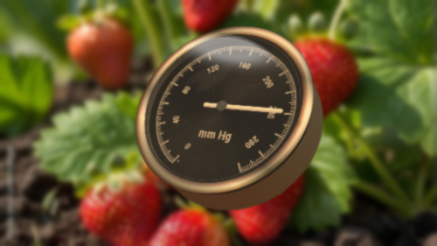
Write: mmHg 240
